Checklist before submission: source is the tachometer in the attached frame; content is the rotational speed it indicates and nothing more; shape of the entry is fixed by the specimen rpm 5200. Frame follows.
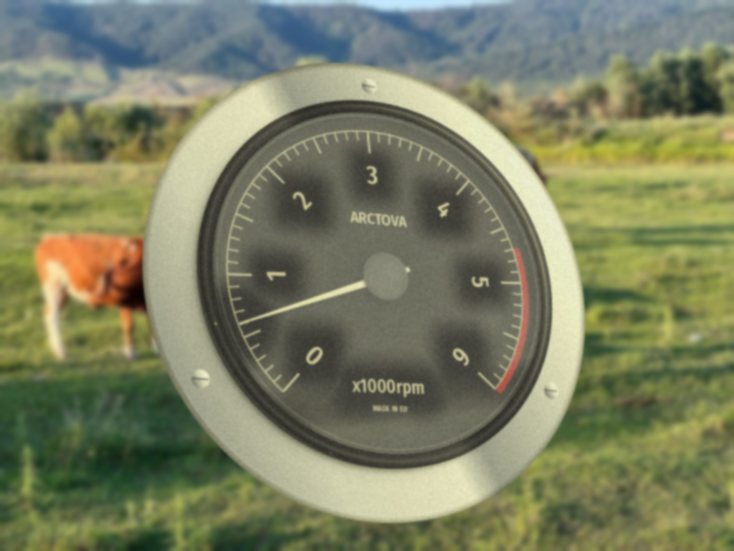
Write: rpm 600
